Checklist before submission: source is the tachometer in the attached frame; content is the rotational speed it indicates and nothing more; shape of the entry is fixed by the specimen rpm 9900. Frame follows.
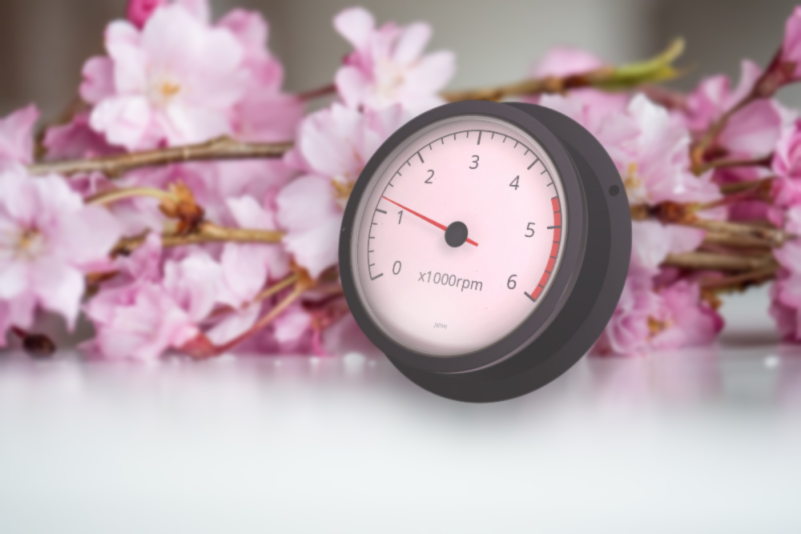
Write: rpm 1200
